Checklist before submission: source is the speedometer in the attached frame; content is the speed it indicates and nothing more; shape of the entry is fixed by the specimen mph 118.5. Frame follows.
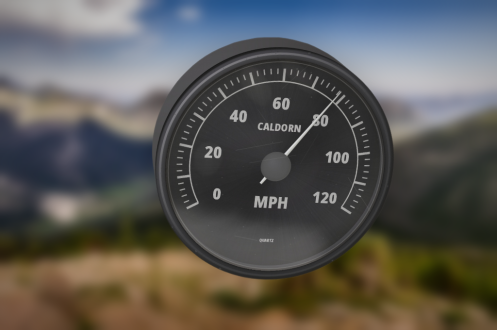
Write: mph 78
